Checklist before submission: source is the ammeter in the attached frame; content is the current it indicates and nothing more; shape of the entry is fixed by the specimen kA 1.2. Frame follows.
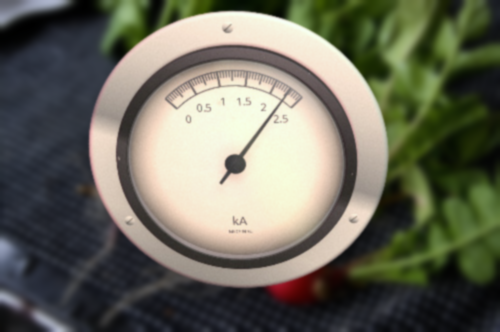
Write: kA 2.25
